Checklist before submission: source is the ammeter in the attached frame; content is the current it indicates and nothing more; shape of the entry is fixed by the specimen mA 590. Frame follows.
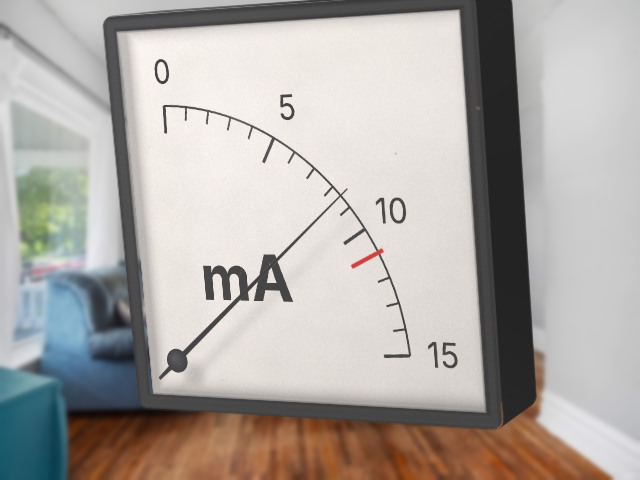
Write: mA 8.5
